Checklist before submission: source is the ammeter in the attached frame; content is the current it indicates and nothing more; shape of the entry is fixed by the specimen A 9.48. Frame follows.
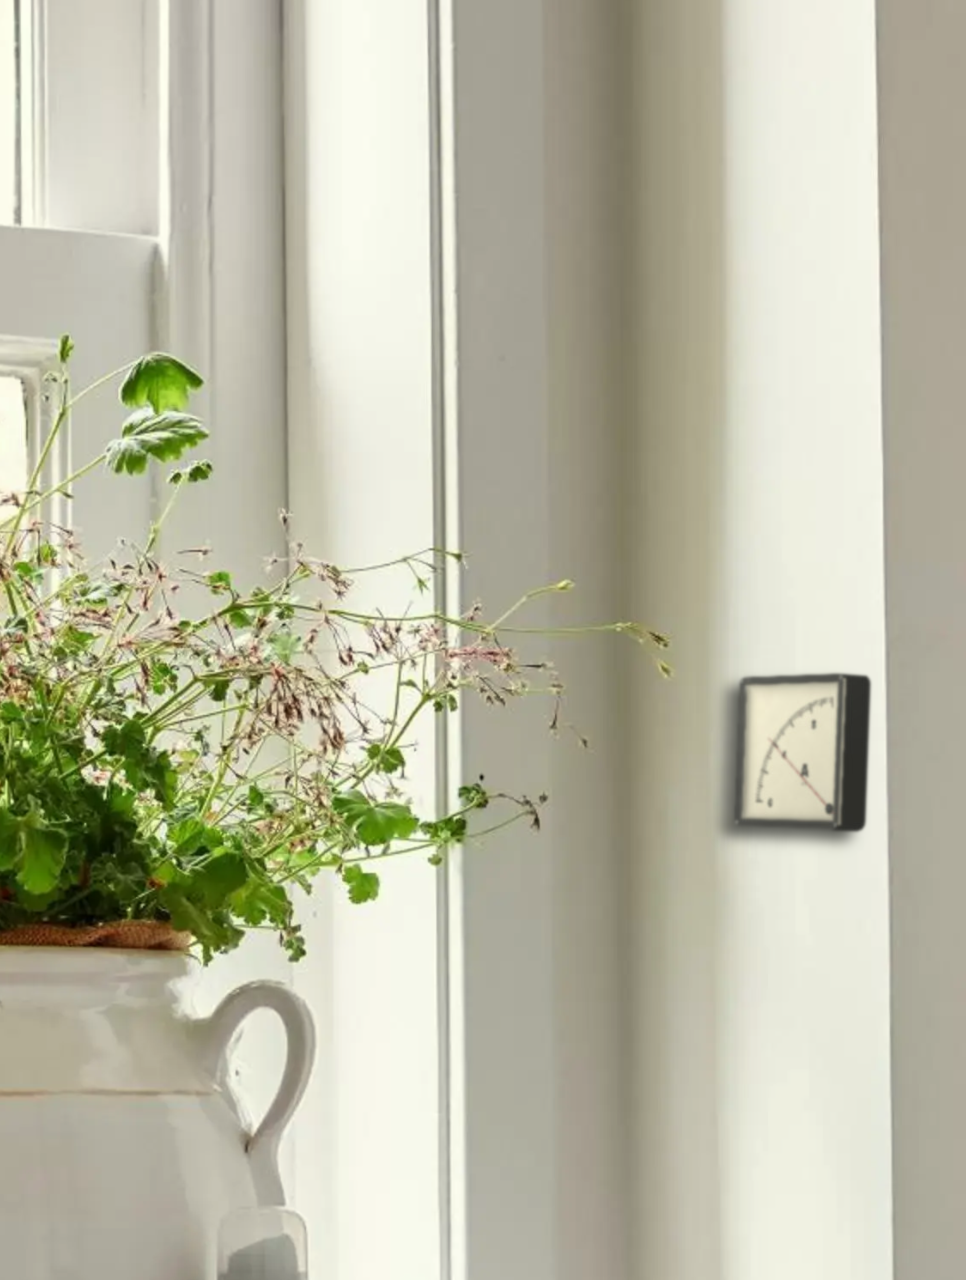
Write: A 4
